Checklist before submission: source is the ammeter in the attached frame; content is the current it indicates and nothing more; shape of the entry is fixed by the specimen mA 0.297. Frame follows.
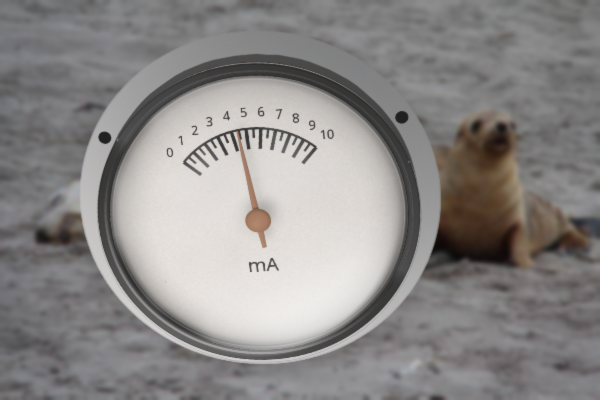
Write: mA 4.5
